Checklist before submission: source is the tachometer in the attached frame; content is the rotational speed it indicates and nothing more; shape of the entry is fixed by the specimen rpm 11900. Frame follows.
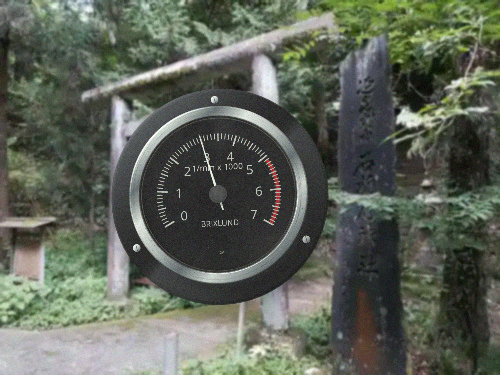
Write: rpm 3000
